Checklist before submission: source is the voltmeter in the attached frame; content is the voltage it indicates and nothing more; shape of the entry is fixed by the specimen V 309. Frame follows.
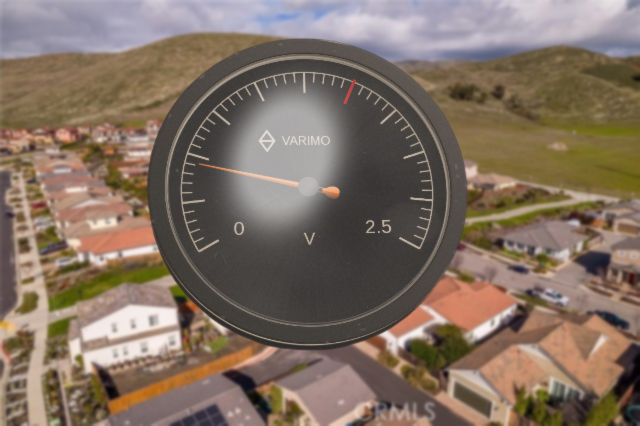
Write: V 0.45
